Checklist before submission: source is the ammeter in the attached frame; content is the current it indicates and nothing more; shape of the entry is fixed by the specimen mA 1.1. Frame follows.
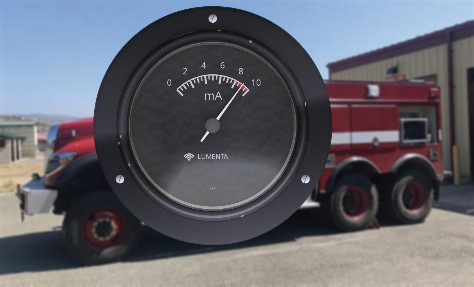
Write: mA 9
